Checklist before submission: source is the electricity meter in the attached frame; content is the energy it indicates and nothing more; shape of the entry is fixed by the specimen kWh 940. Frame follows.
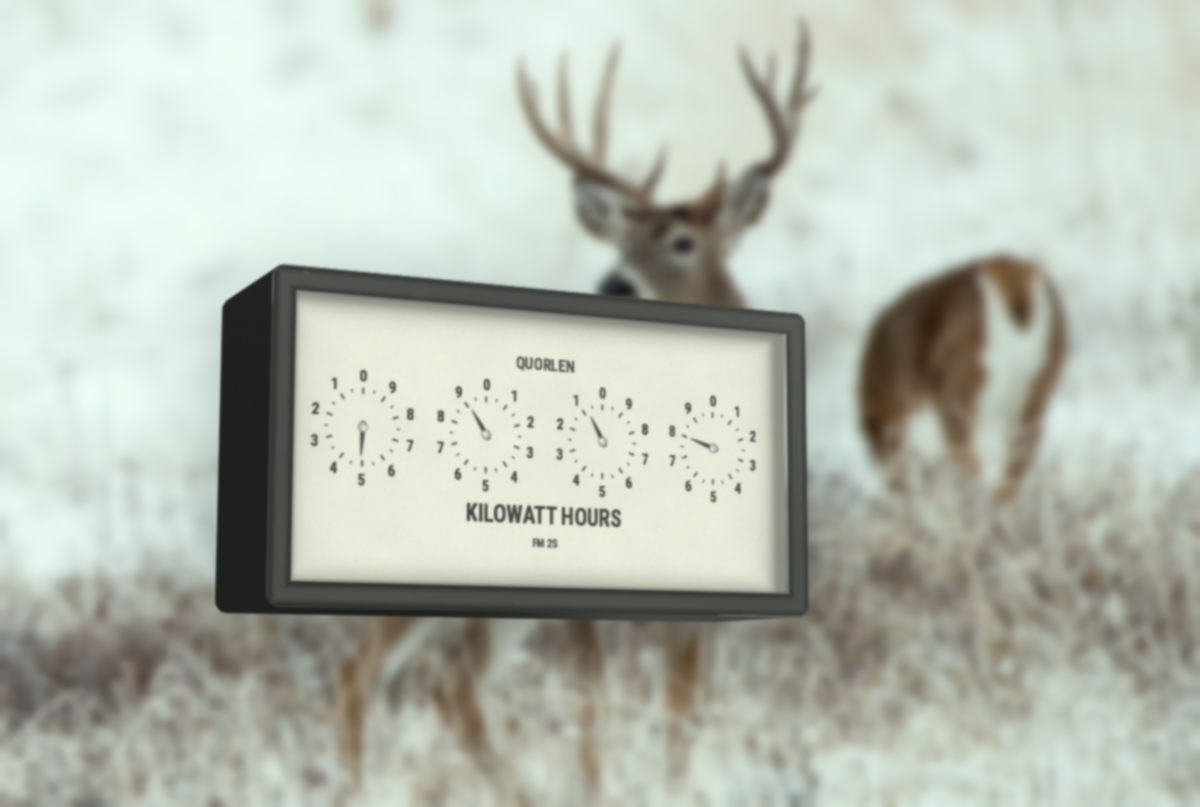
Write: kWh 4908
